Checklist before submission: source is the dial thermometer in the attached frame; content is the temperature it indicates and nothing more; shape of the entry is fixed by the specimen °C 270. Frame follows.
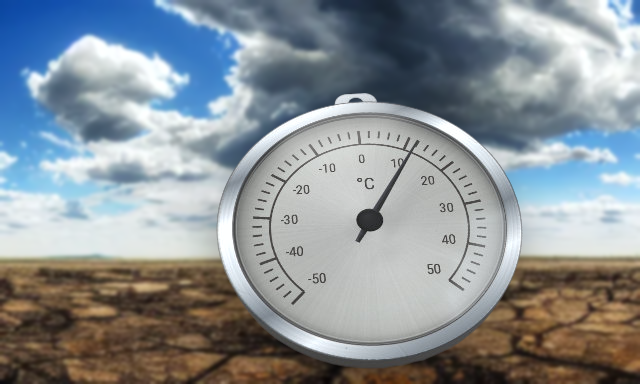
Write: °C 12
